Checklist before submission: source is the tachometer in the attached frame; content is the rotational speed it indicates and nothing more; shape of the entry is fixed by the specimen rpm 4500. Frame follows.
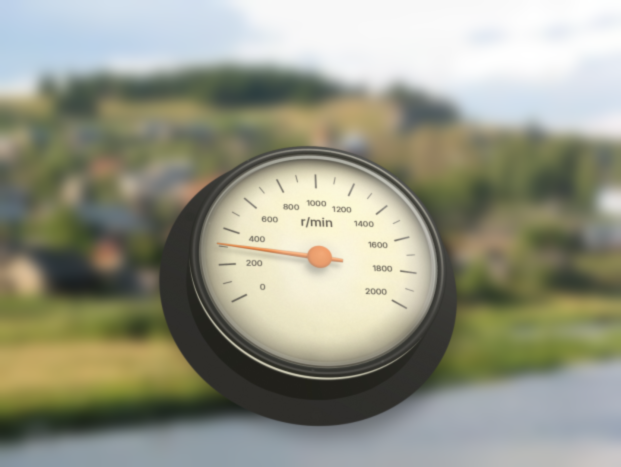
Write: rpm 300
